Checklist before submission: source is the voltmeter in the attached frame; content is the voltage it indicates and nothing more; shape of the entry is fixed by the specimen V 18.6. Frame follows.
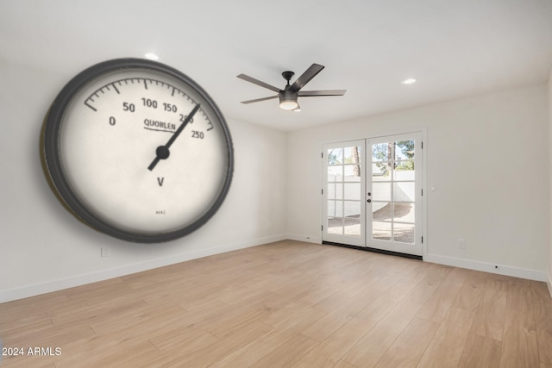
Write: V 200
